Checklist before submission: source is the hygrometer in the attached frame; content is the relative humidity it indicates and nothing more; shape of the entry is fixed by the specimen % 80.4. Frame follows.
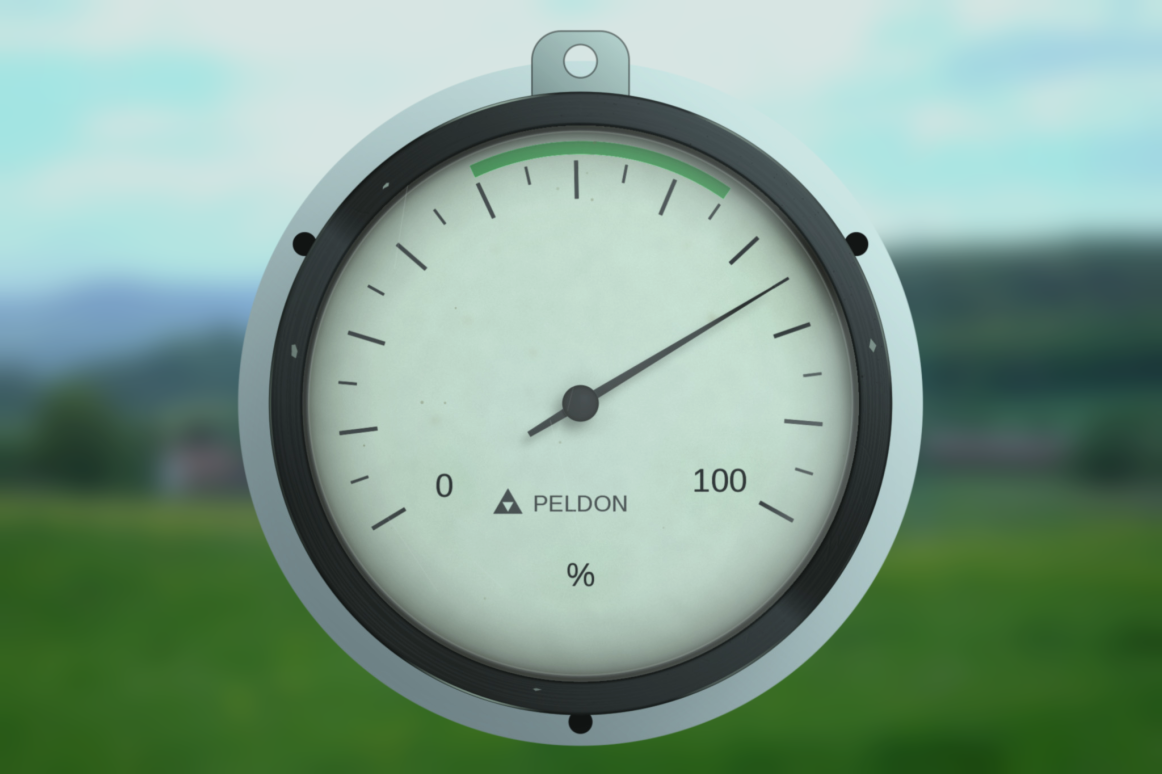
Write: % 75
